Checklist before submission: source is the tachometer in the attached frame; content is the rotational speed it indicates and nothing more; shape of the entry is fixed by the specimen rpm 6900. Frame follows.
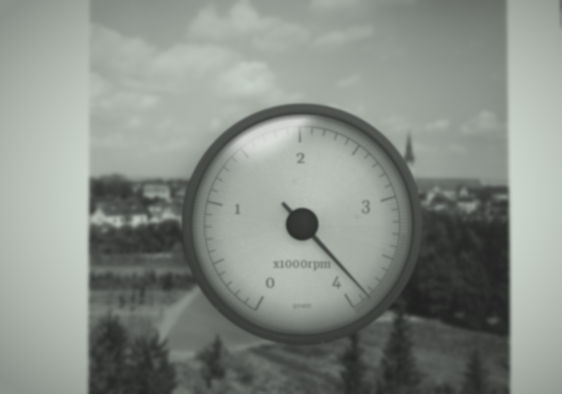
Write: rpm 3850
